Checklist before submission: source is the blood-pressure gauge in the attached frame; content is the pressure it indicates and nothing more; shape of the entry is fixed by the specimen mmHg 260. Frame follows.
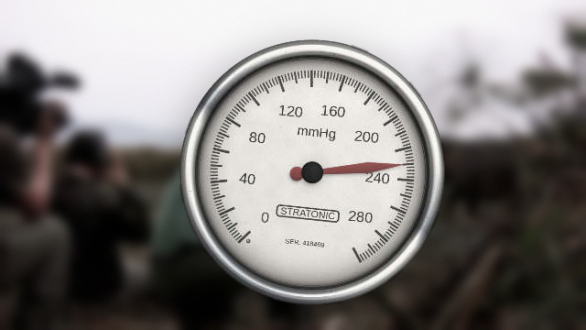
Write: mmHg 230
